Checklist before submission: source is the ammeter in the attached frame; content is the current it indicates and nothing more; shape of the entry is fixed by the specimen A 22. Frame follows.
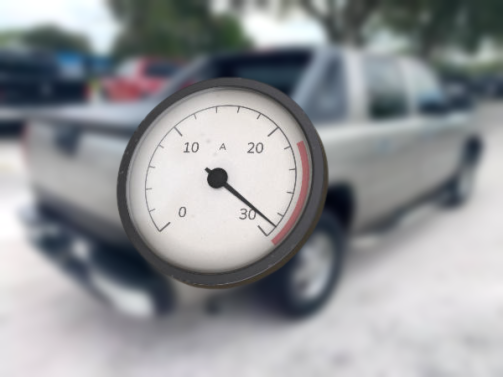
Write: A 29
